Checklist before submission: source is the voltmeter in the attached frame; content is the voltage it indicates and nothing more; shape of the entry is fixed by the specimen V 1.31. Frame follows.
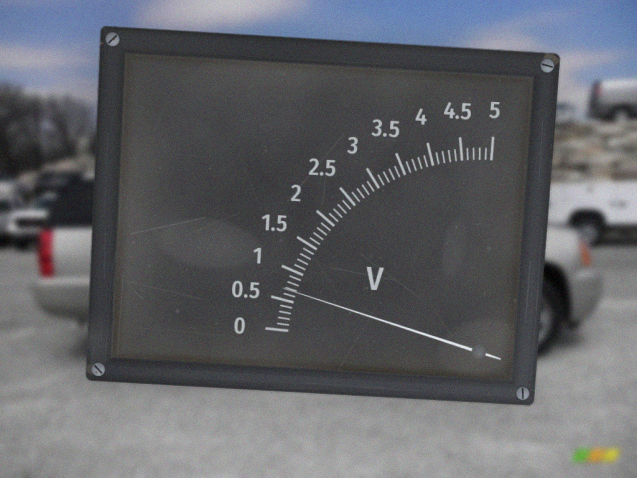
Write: V 0.7
